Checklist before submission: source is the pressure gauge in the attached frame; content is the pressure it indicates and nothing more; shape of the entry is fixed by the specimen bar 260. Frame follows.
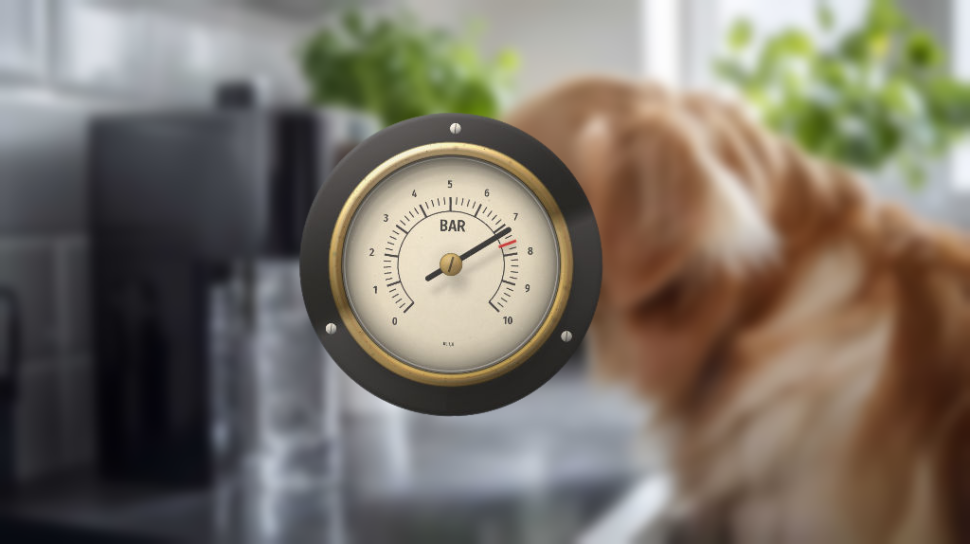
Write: bar 7.2
